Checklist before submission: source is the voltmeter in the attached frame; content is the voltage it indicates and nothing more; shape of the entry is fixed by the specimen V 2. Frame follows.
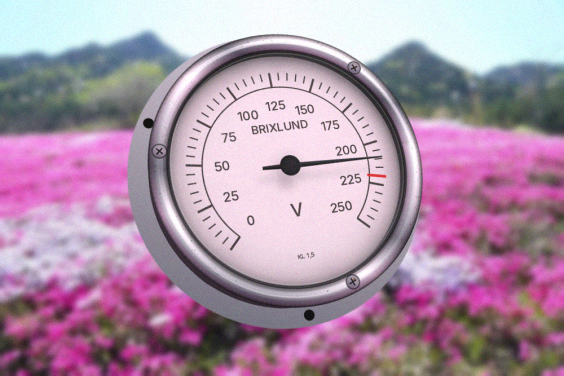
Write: V 210
